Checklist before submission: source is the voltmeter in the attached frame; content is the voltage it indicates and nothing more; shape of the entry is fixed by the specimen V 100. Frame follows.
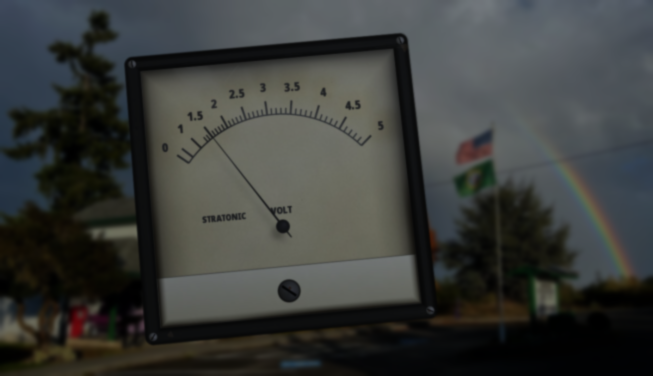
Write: V 1.5
